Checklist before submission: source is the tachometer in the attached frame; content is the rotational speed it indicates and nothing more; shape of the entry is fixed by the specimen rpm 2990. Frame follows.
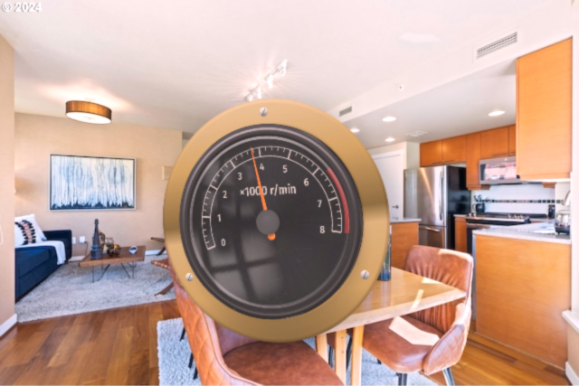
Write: rpm 3800
